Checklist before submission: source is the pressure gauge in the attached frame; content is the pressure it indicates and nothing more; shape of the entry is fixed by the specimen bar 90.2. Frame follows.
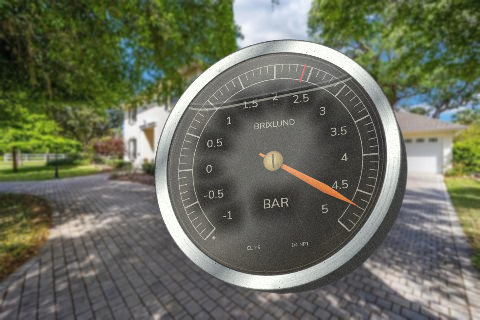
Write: bar 4.7
